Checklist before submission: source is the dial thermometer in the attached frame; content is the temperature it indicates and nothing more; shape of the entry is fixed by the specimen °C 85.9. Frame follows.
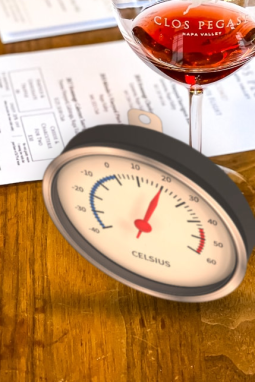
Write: °C 20
